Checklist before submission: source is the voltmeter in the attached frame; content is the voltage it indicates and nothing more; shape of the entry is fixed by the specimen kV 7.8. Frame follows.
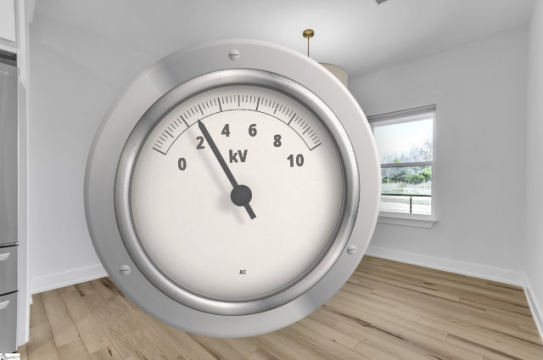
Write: kV 2.6
